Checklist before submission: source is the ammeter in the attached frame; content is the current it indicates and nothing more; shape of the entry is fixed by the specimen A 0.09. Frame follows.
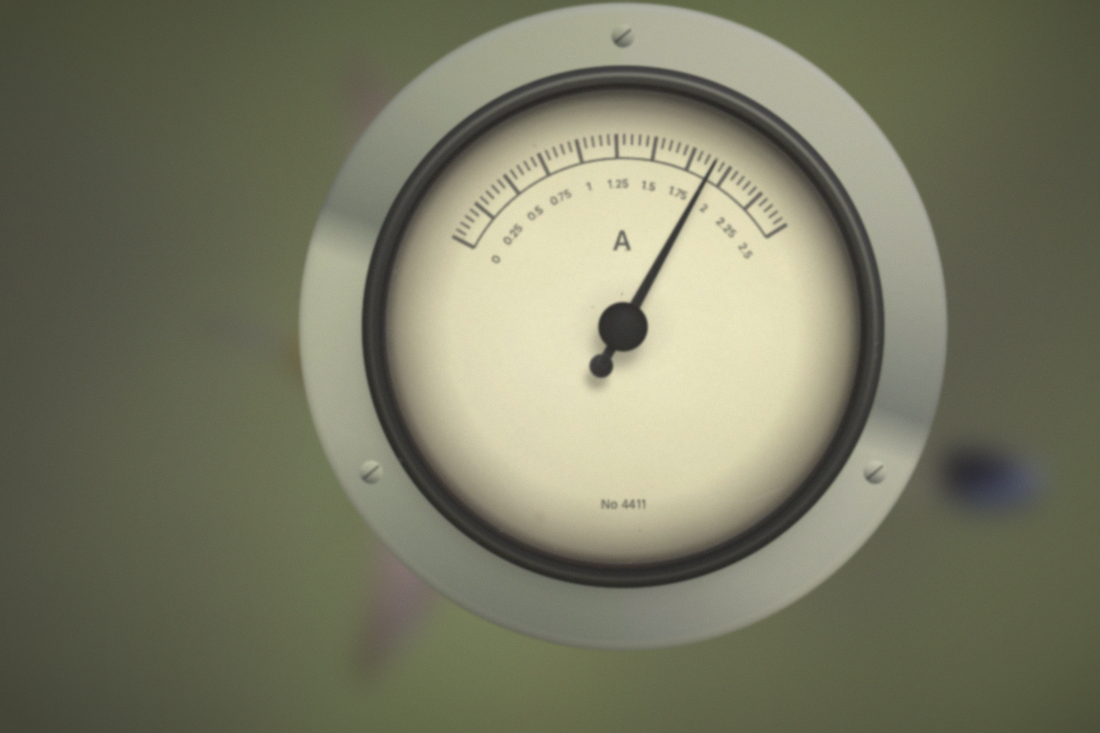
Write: A 1.9
